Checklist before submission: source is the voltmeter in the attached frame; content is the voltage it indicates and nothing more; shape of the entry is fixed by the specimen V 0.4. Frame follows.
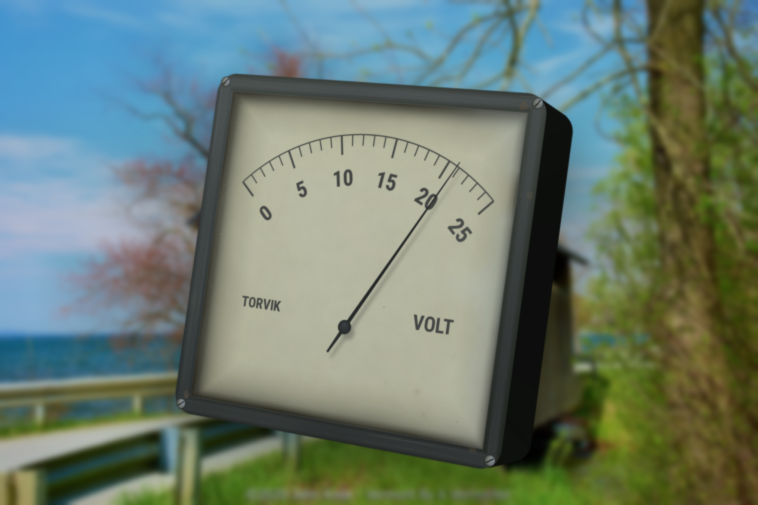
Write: V 21
